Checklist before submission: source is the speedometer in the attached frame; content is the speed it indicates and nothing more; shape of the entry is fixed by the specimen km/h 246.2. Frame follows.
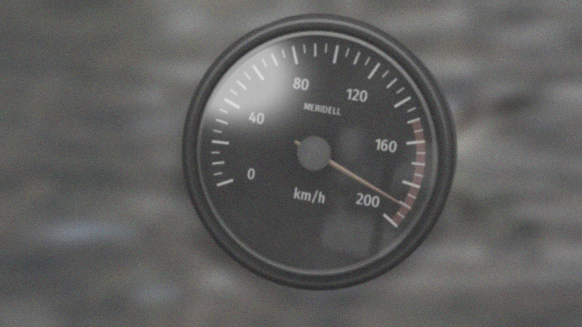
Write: km/h 190
